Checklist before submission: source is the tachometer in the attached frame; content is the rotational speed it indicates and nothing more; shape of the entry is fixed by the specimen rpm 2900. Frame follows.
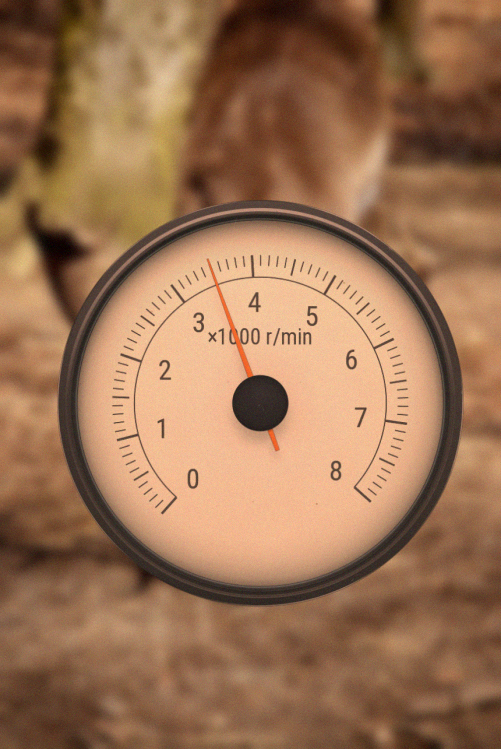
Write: rpm 3500
